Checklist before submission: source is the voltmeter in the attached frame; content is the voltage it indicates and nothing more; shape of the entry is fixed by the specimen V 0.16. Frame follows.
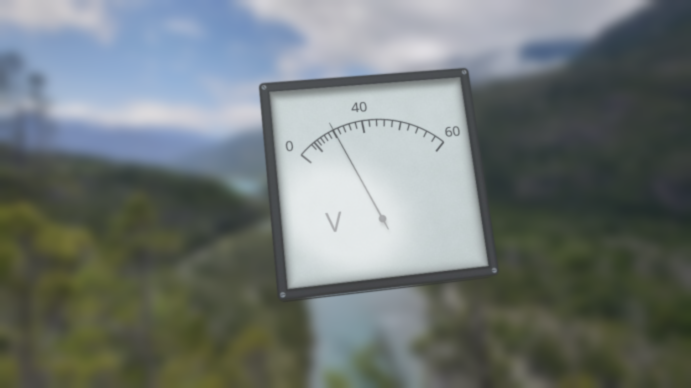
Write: V 30
